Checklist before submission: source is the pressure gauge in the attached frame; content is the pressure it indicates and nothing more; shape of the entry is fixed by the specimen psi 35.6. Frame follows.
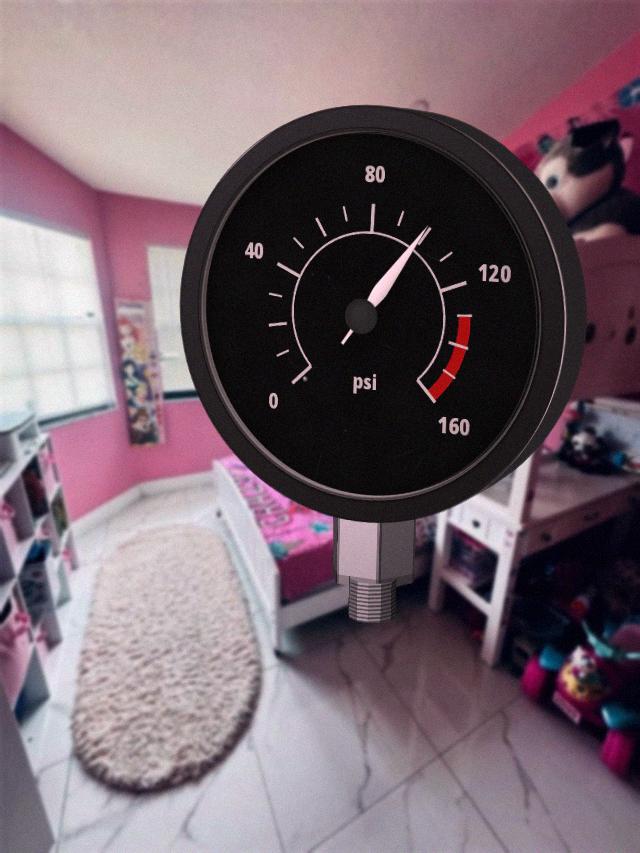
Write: psi 100
